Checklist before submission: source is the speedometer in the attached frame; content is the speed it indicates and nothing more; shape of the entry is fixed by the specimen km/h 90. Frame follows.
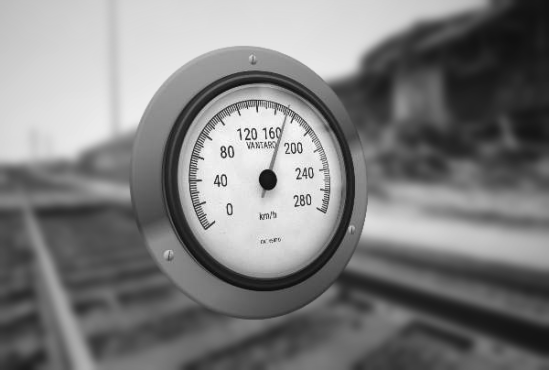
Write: km/h 170
